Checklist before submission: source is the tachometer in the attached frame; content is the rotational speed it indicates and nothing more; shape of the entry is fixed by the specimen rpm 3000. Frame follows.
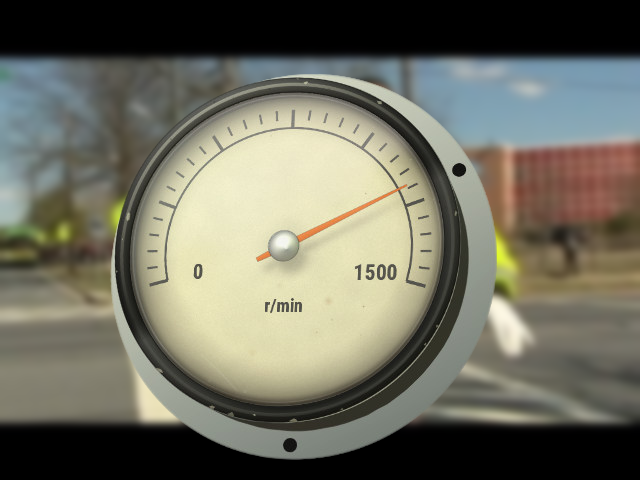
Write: rpm 1200
